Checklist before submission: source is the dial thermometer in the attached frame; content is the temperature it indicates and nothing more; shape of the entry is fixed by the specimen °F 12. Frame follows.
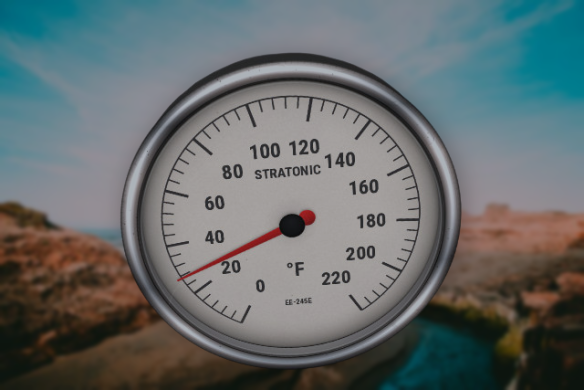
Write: °F 28
